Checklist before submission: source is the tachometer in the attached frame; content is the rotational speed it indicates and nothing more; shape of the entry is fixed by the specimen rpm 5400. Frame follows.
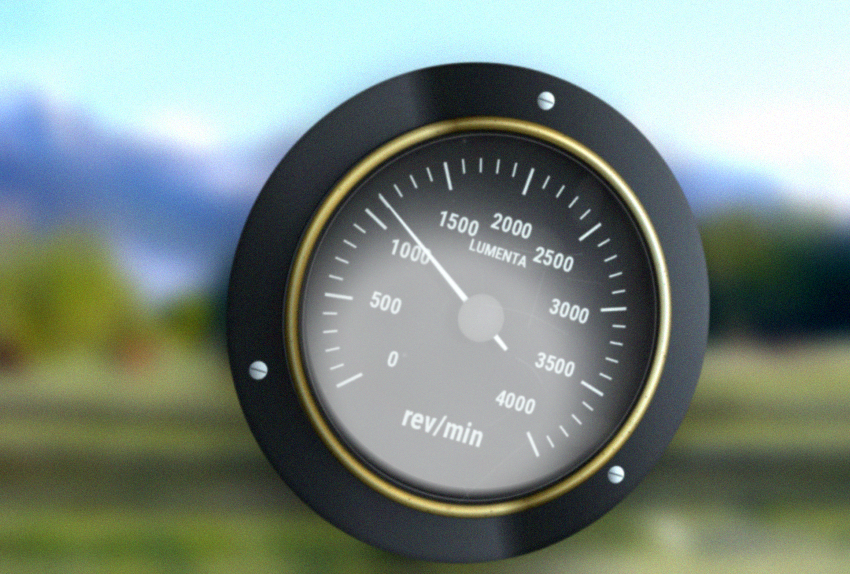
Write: rpm 1100
